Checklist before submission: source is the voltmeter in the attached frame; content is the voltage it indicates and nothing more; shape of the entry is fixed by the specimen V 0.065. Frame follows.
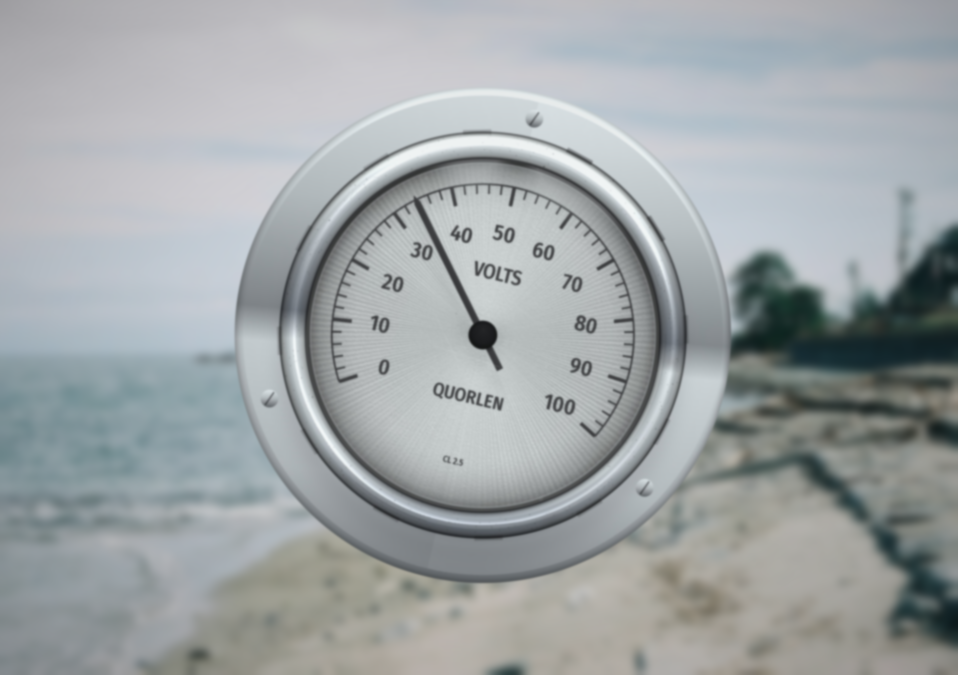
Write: V 34
